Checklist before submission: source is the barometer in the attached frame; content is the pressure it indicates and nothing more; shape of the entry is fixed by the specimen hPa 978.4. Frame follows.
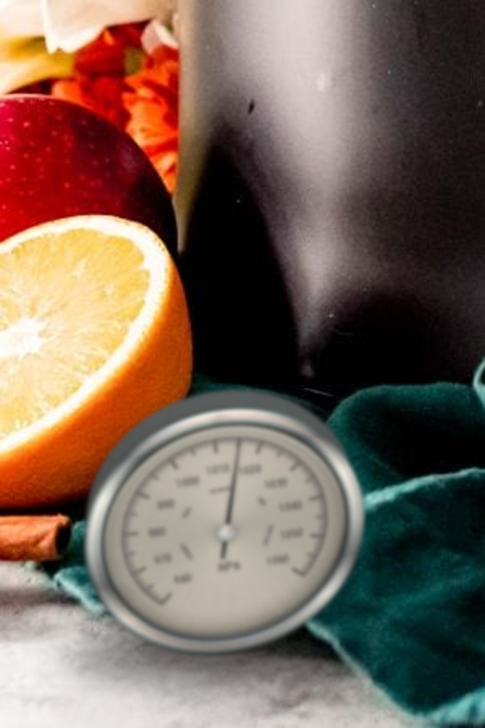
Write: hPa 1015
